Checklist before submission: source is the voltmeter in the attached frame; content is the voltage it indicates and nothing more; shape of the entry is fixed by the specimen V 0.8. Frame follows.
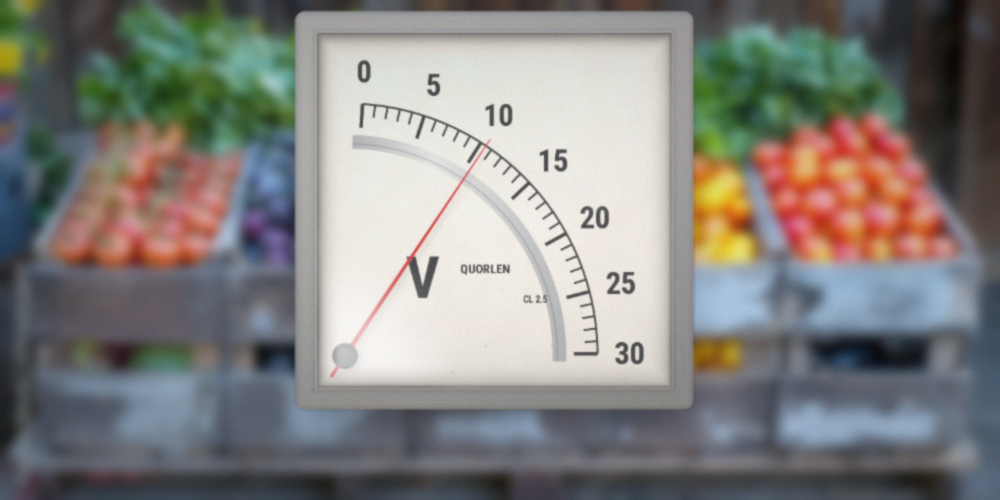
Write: V 10.5
